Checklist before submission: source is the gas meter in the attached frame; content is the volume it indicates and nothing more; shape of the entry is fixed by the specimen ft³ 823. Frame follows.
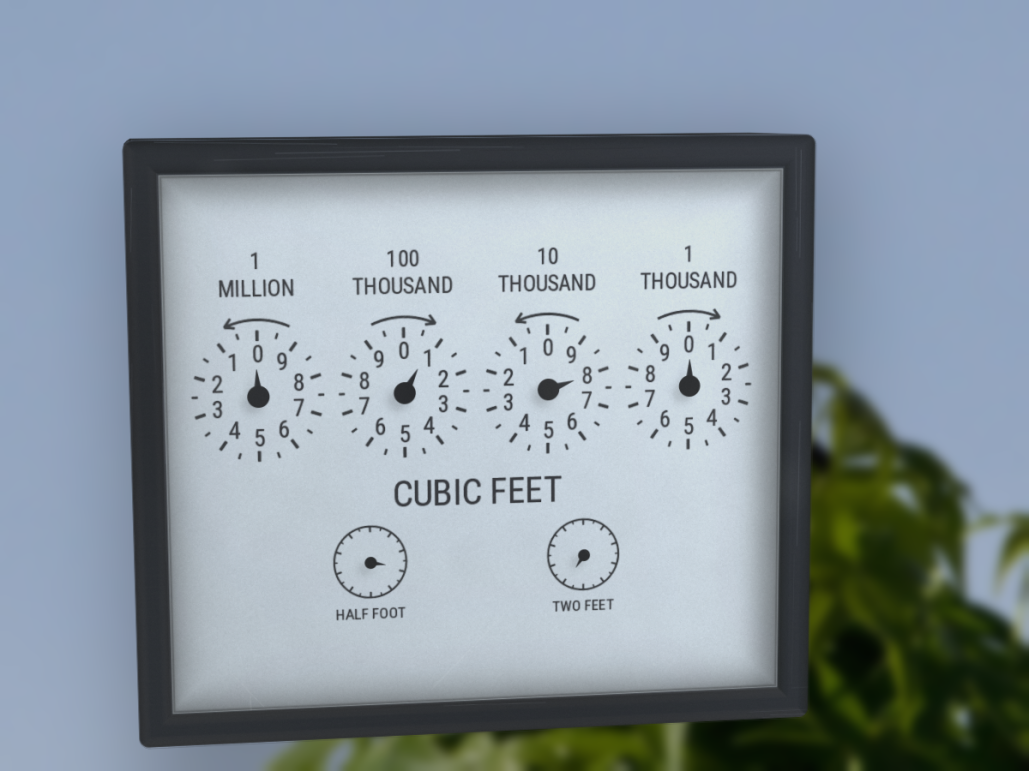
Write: ft³ 8000
